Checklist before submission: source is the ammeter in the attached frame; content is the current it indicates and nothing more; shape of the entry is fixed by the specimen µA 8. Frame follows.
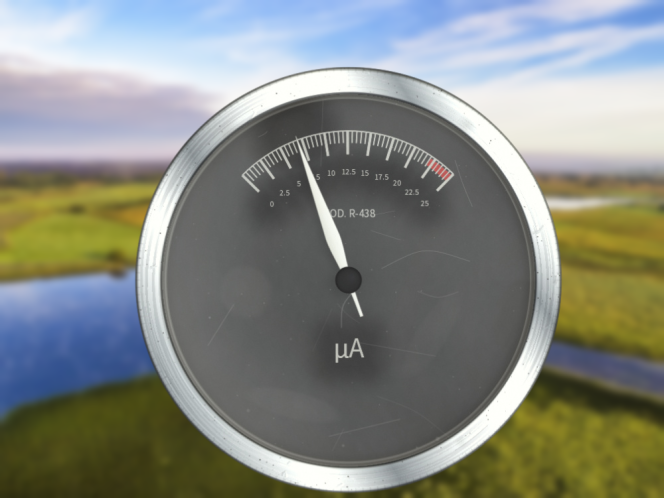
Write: µA 7
